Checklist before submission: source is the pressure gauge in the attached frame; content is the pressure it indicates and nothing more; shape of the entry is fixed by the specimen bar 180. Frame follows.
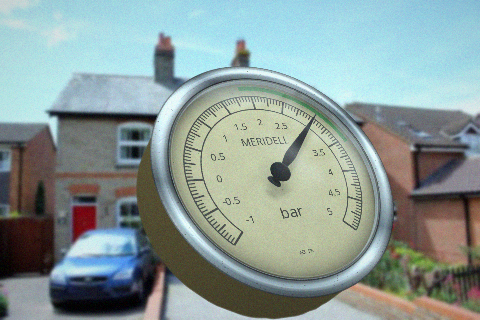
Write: bar 3
